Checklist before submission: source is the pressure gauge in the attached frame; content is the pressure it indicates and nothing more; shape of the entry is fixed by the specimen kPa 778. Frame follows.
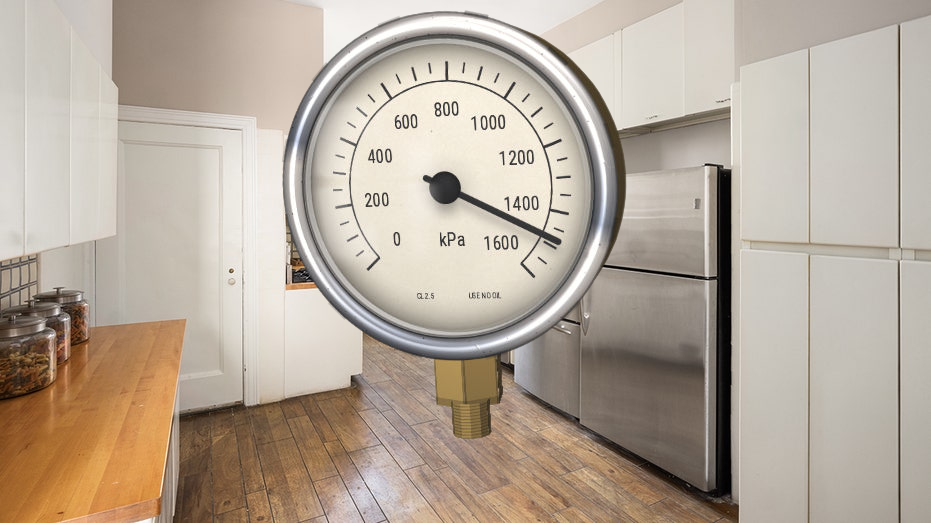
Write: kPa 1475
